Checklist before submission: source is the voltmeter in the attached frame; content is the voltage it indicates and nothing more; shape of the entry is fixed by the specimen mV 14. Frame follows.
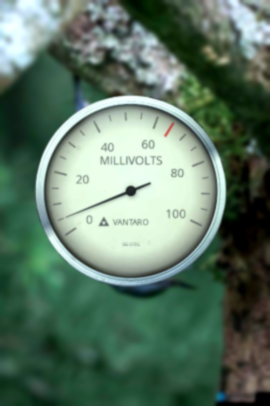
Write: mV 5
